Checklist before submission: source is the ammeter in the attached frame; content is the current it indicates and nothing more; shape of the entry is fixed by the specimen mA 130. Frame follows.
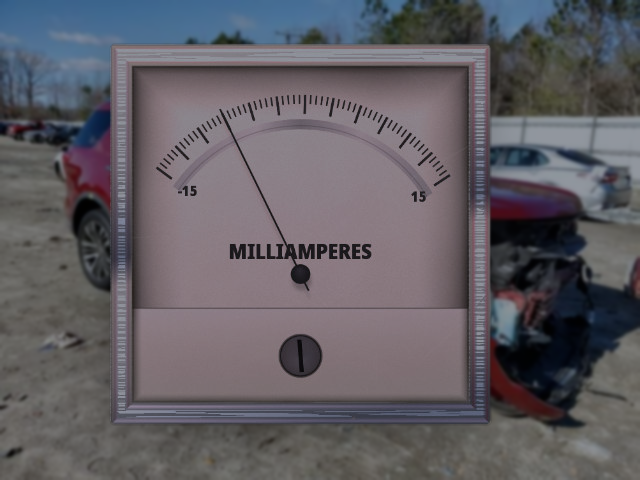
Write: mA -7.5
